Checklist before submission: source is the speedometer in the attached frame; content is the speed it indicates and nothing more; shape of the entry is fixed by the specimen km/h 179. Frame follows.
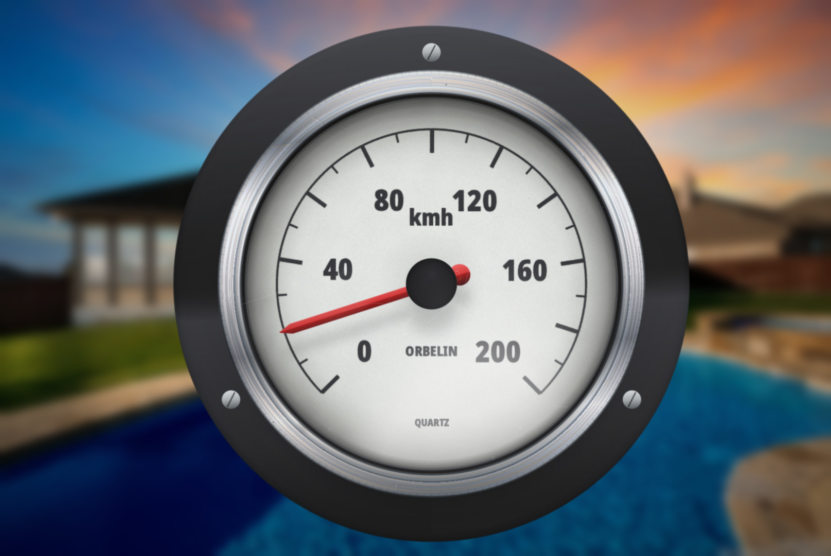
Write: km/h 20
